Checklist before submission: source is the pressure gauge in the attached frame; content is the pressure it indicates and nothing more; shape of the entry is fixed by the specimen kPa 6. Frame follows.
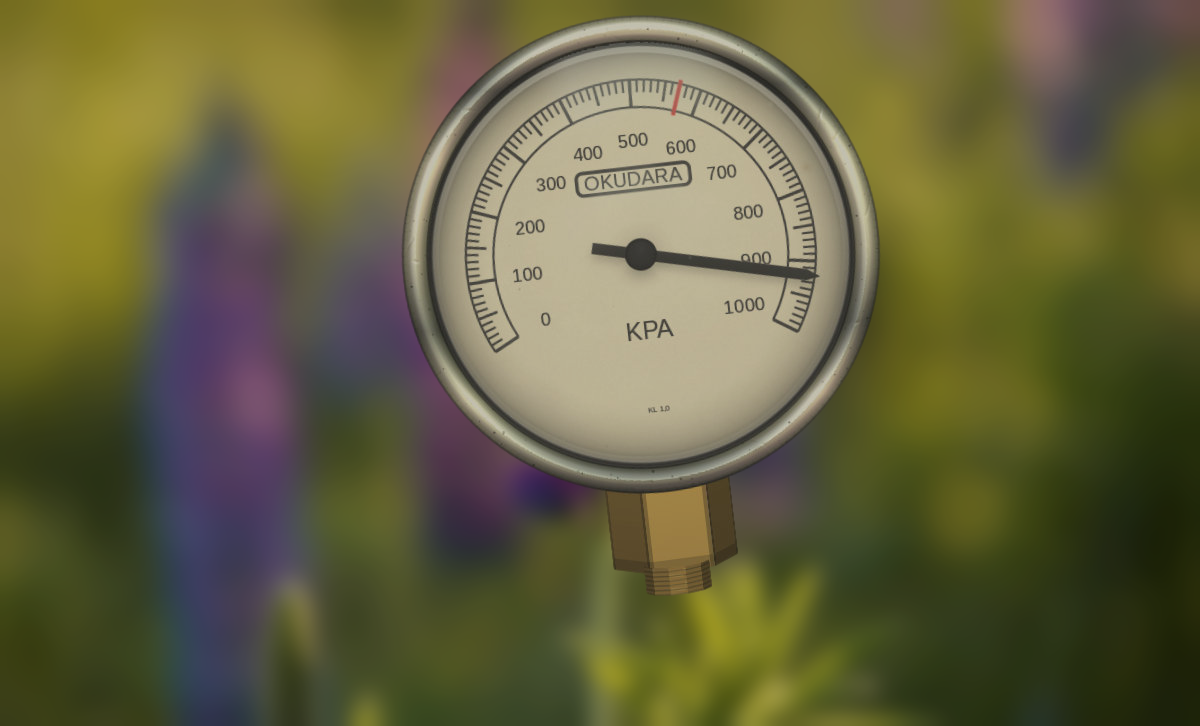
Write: kPa 920
